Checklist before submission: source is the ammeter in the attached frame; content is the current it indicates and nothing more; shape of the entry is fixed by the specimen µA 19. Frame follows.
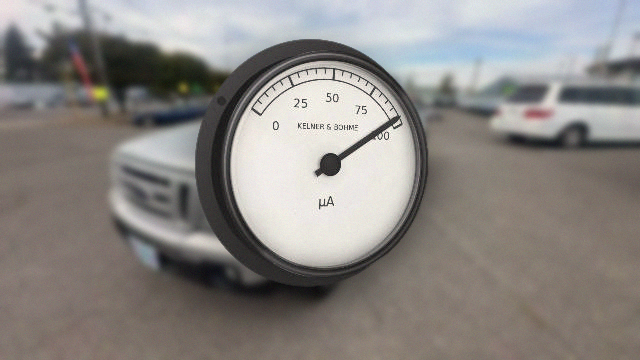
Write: µA 95
